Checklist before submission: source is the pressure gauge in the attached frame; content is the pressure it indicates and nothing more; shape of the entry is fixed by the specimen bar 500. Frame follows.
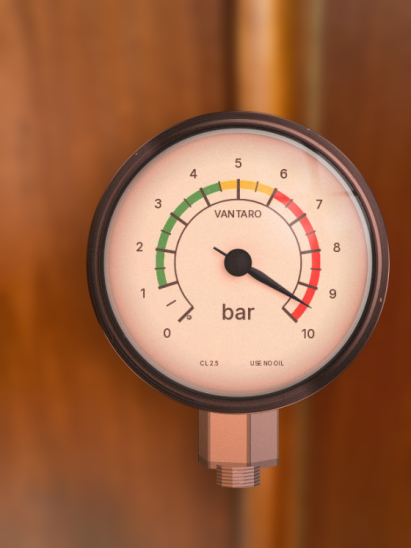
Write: bar 9.5
